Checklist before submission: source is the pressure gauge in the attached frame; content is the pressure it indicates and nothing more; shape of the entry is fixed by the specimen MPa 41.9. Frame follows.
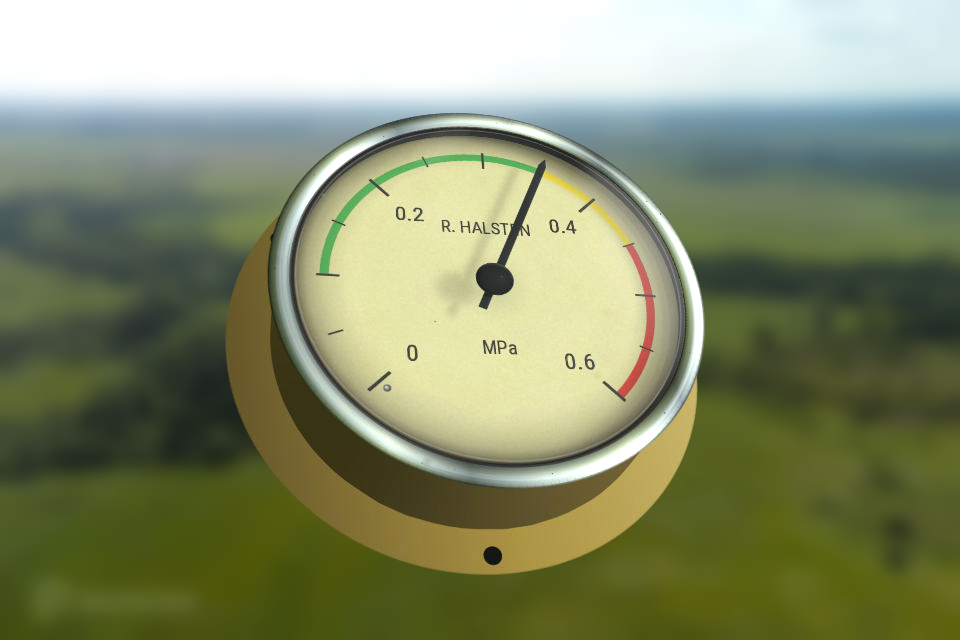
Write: MPa 0.35
